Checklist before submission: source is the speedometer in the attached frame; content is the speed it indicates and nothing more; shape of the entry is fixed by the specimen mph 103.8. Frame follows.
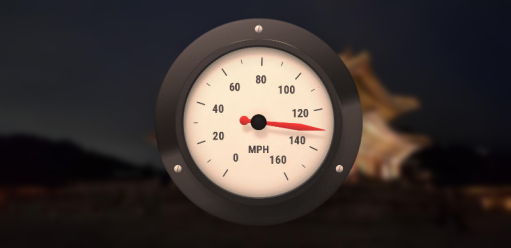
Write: mph 130
